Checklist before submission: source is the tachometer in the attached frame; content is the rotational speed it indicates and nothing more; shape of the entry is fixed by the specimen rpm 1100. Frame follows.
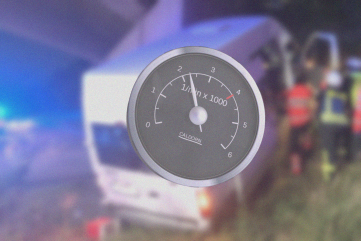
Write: rpm 2250
